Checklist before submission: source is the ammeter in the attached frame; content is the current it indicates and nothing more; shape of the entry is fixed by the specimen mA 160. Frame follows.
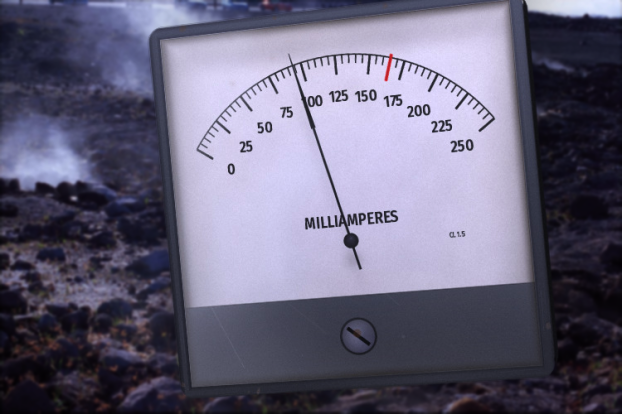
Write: mA 95
